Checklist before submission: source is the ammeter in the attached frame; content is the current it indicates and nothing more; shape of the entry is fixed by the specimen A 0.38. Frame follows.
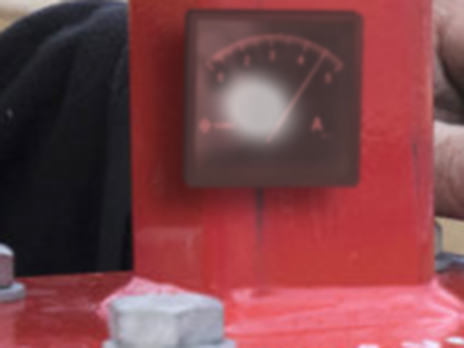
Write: A 4.5
